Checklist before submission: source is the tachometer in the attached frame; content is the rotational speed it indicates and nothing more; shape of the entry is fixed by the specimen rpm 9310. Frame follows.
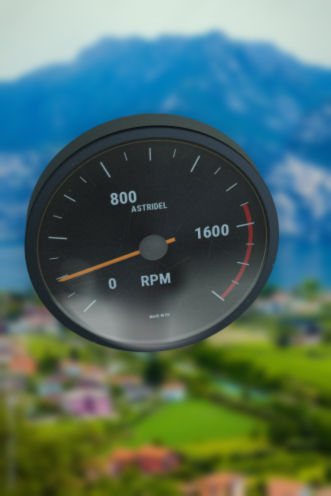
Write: rpm 200
